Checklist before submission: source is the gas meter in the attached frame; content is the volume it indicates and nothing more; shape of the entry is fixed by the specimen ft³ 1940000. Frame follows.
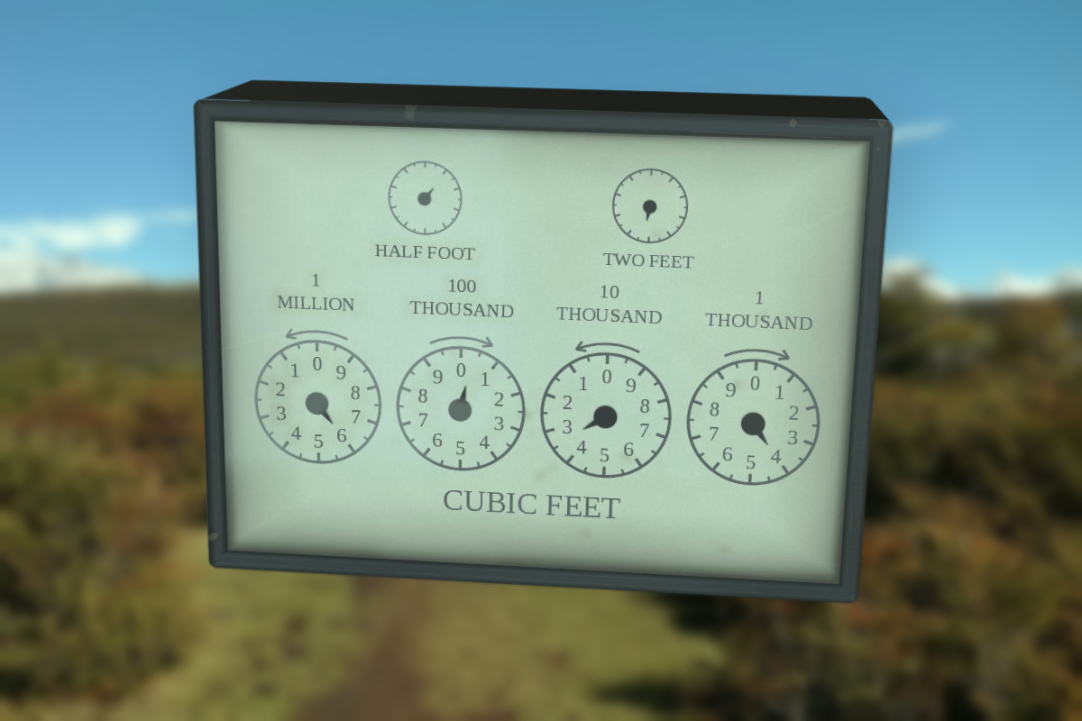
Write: ft³ 603400
